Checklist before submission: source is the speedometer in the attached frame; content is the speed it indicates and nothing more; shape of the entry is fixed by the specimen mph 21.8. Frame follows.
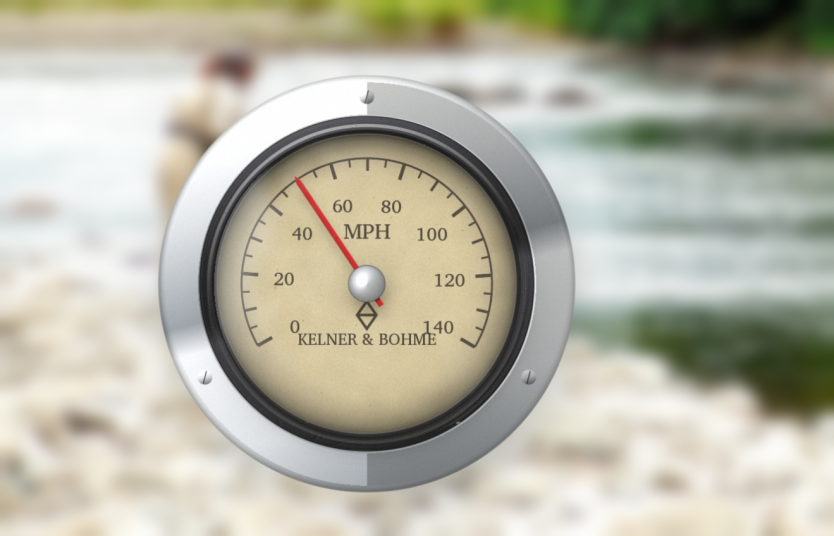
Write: mph 50
